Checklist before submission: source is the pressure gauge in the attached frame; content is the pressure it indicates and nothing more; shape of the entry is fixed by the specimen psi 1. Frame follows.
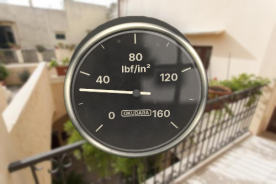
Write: psi 30
